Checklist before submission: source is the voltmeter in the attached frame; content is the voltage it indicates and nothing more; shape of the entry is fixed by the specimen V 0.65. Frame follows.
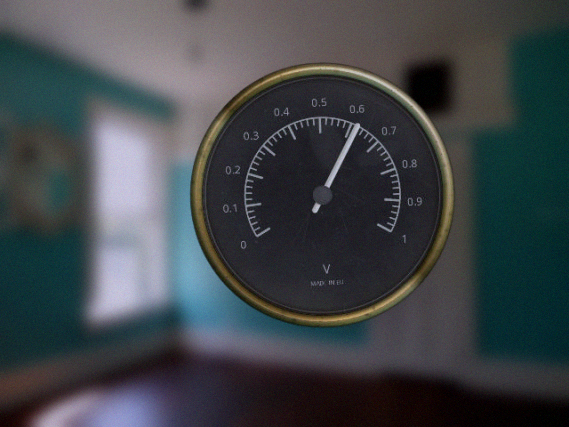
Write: V 0.62
